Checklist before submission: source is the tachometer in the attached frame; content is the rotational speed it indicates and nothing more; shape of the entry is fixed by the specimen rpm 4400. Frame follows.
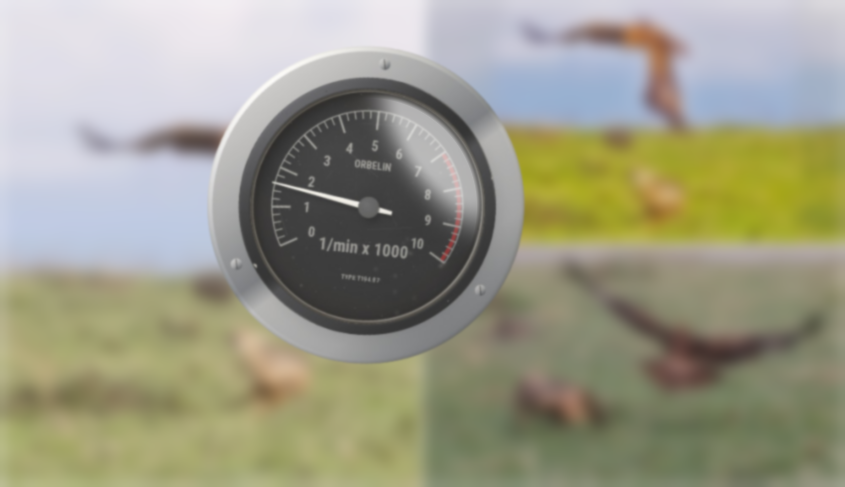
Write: rpm 1600
